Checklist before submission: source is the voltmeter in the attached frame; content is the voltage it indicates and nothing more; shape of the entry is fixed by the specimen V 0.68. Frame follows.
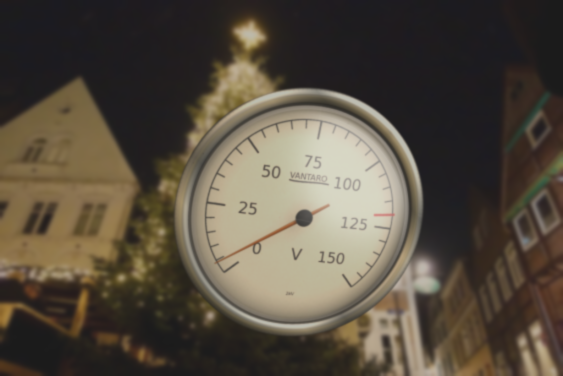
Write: V 5
